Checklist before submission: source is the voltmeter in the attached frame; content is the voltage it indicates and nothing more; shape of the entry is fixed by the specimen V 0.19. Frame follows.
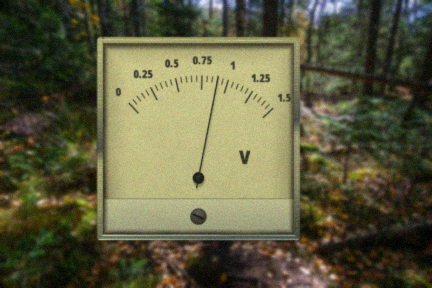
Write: V 0.9
